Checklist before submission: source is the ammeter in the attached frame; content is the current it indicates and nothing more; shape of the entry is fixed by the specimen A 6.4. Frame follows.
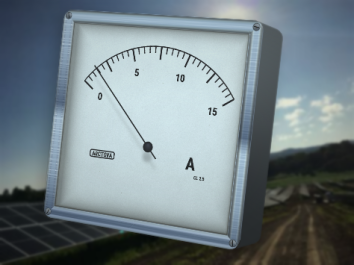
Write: A 1.5
